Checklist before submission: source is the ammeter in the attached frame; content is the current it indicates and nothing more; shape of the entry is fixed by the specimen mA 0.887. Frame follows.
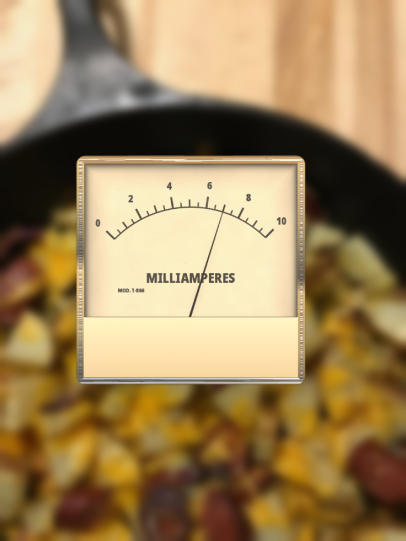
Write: mA 7
